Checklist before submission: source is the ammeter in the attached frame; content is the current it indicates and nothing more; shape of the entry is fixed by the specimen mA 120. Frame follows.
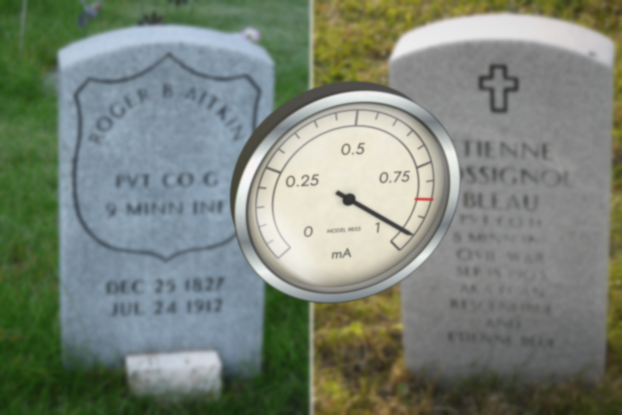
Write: mA 0.95
